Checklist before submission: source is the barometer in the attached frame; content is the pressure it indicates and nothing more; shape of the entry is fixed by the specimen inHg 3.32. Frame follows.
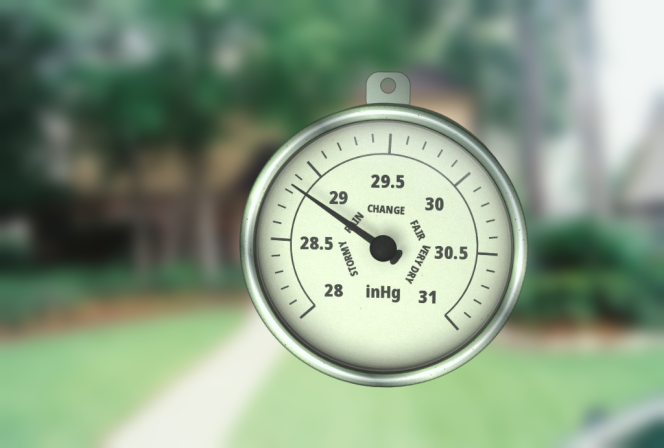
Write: inHg 28.85
